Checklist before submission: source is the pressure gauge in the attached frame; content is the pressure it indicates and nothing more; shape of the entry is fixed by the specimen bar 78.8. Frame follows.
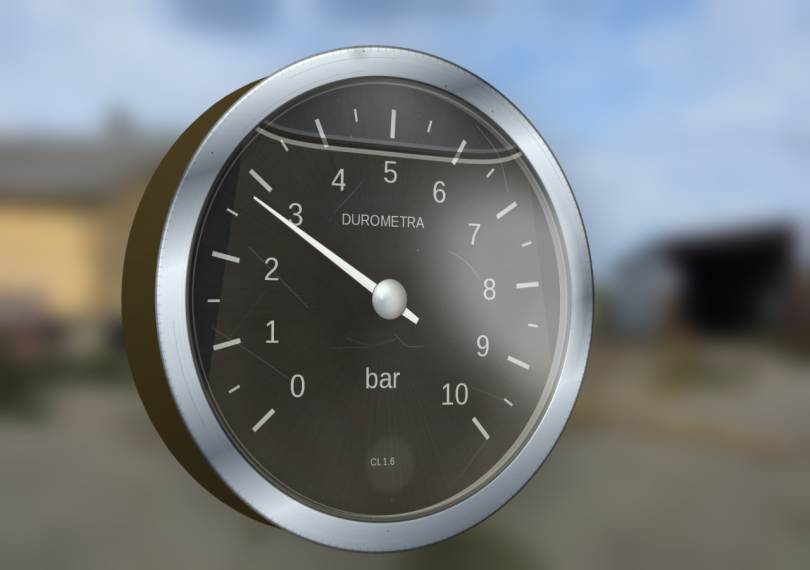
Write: bar 2.75
